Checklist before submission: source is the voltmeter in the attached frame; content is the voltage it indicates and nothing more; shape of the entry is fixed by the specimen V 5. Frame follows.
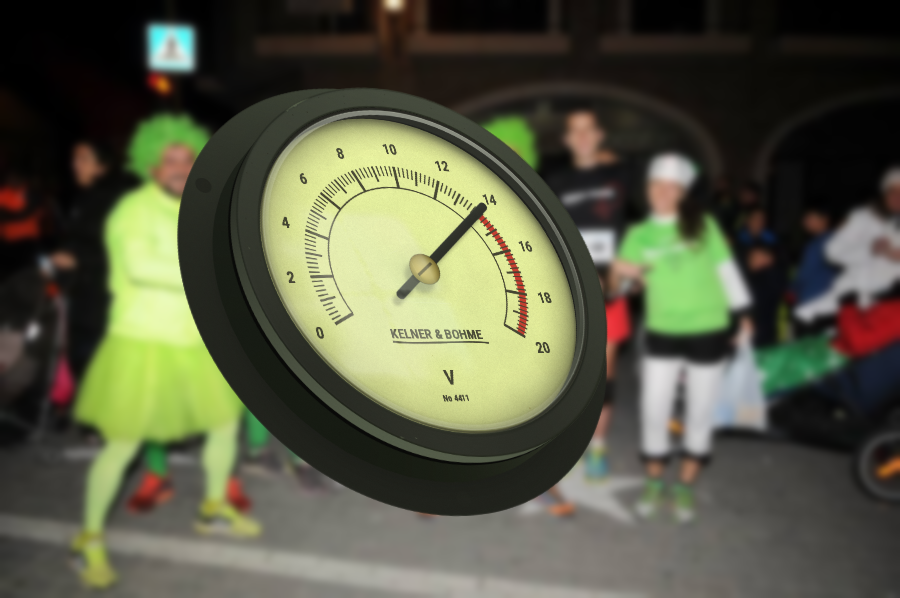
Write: V 14
